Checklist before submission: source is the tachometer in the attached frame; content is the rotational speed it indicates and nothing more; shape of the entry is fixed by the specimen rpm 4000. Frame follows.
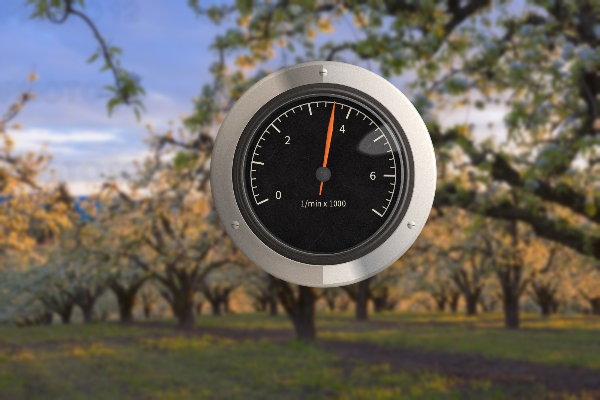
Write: rpm 3600
